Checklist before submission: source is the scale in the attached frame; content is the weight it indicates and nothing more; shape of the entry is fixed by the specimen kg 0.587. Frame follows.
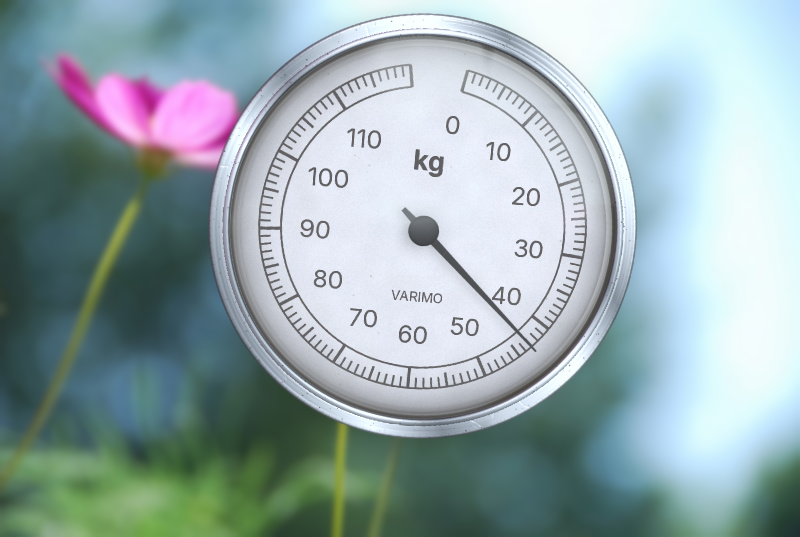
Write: kg 43
